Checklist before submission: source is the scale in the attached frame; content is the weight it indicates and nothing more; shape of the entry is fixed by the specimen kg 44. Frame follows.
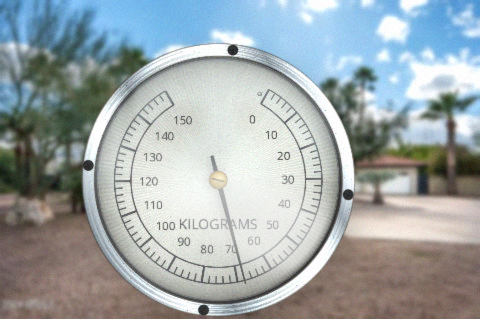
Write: kg 68
